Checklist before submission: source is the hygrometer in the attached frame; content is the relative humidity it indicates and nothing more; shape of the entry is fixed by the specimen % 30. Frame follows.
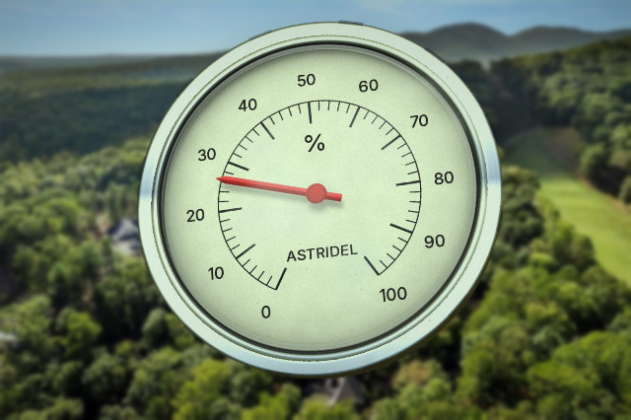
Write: % 26
